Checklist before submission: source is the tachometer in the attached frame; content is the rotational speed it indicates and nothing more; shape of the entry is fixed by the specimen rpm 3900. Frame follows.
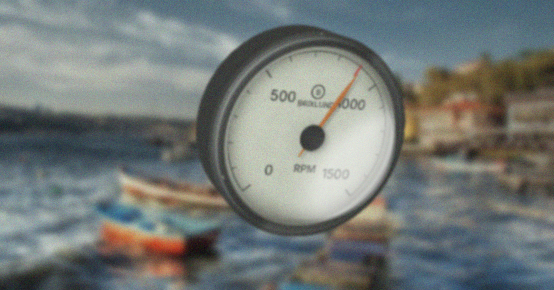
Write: rpm 900
